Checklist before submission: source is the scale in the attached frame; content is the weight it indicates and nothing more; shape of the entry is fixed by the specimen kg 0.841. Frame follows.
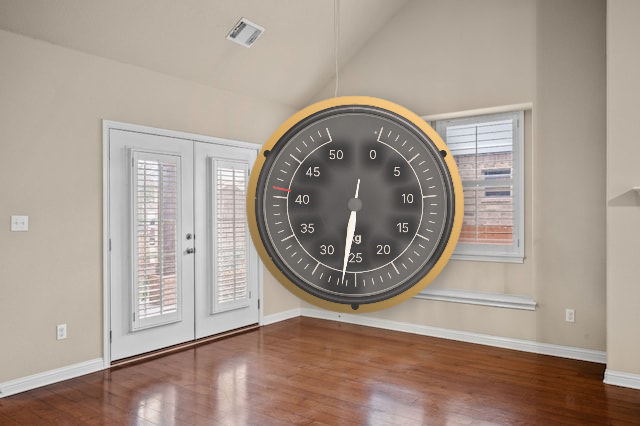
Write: kg 26.5
